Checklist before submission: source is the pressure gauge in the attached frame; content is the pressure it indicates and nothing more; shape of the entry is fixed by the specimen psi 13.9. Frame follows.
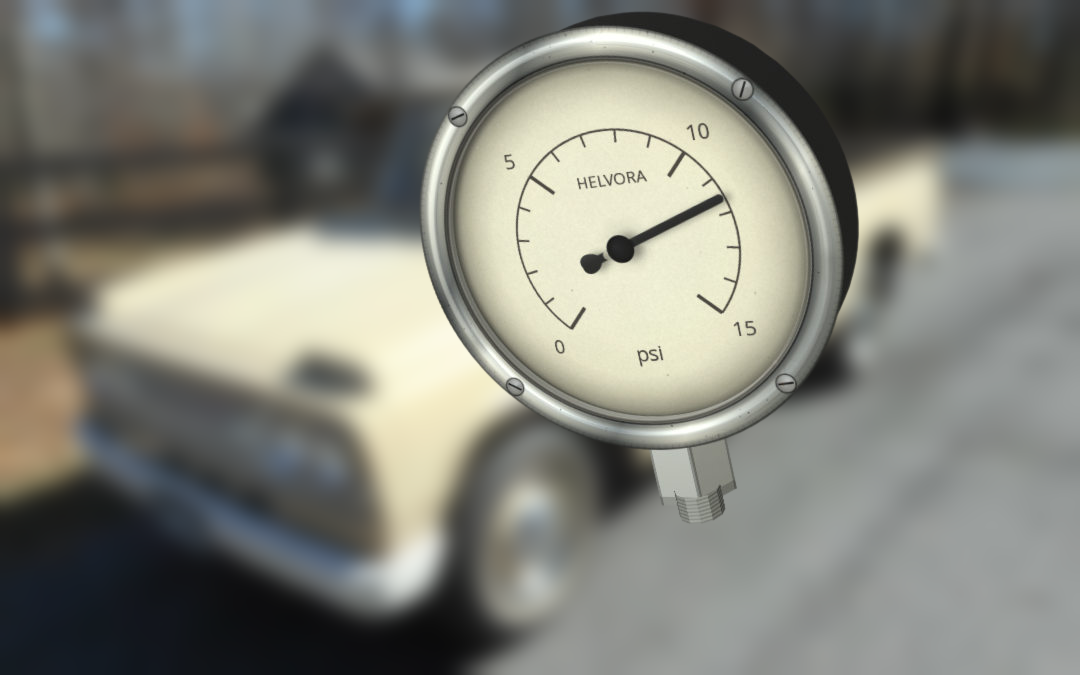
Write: psi 11.5
